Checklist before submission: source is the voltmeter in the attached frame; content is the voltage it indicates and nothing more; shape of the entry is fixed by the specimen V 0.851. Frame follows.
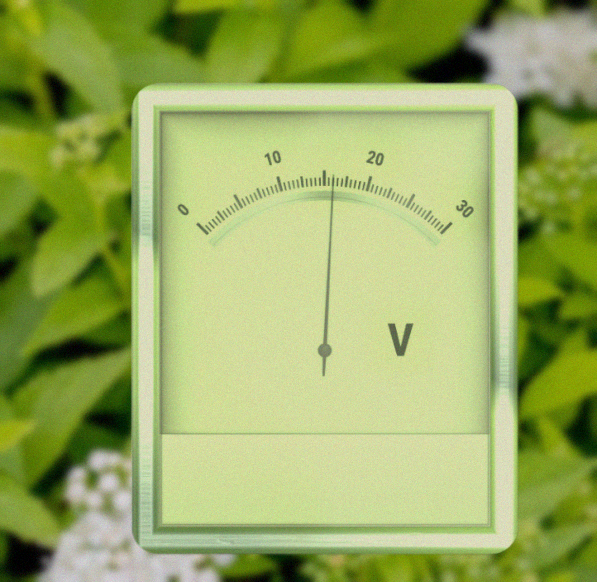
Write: V 16
